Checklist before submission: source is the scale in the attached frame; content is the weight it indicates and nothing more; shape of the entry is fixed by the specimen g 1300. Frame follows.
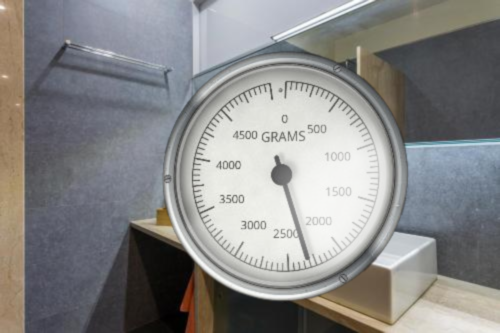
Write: g 2300
